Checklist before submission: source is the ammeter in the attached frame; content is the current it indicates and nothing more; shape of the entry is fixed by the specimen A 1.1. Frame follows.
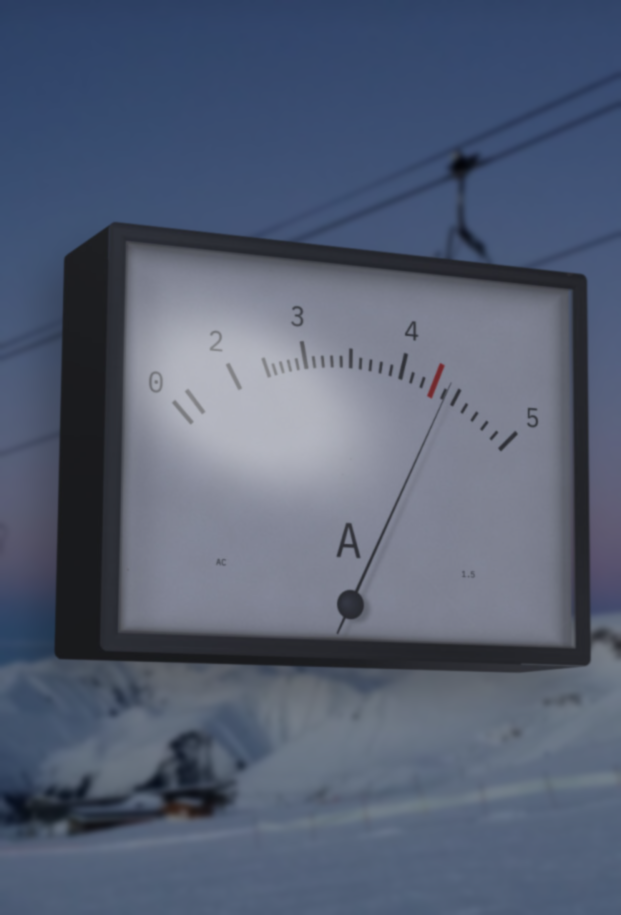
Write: A 4.4
